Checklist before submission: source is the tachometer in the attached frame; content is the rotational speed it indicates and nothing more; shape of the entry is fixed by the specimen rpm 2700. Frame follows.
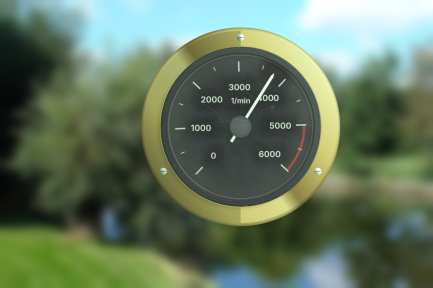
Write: rpm 3750
